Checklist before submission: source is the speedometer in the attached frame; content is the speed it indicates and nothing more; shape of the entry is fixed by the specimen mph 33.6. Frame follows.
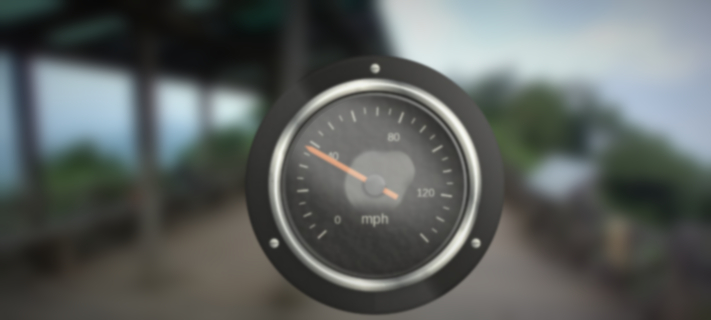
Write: mph 37.5
